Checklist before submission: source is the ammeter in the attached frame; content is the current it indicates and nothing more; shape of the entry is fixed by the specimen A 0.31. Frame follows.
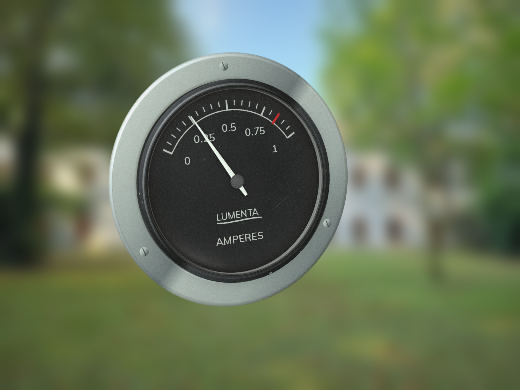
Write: A 0.25
